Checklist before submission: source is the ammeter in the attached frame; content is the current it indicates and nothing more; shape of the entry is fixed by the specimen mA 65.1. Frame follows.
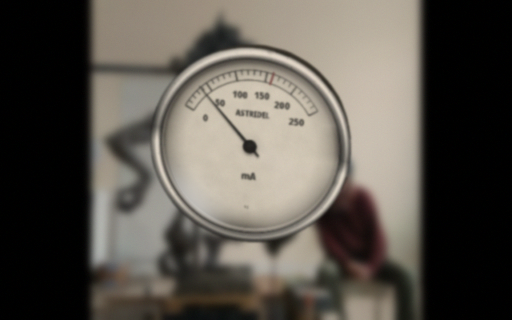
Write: mA 40
